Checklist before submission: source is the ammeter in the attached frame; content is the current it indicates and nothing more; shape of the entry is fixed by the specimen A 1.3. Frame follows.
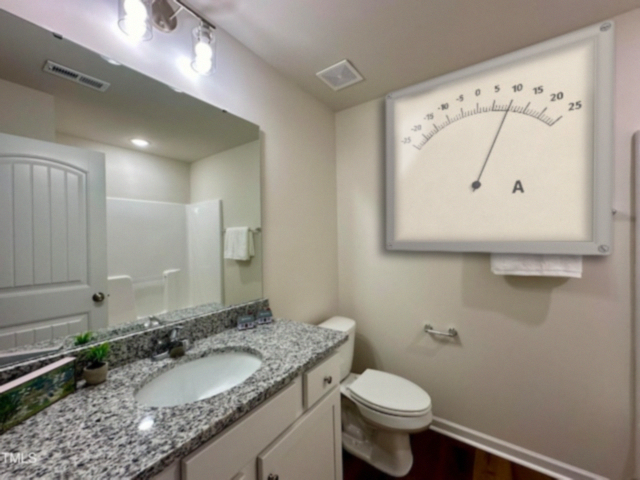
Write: A 10
